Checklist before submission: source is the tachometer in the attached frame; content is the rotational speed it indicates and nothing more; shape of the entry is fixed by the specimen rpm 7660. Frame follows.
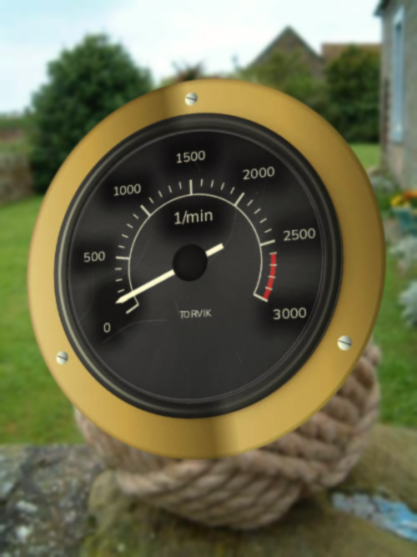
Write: rpm 100
